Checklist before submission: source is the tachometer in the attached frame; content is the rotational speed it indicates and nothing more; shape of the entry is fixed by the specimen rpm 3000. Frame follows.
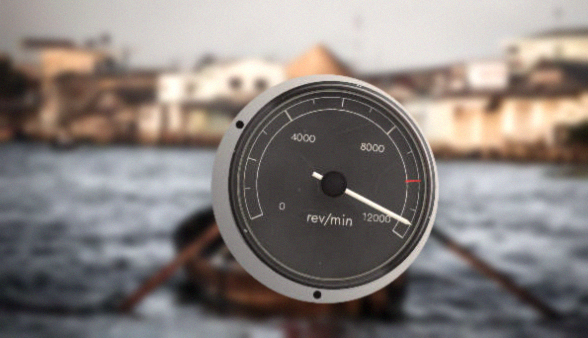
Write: rpm 11500
